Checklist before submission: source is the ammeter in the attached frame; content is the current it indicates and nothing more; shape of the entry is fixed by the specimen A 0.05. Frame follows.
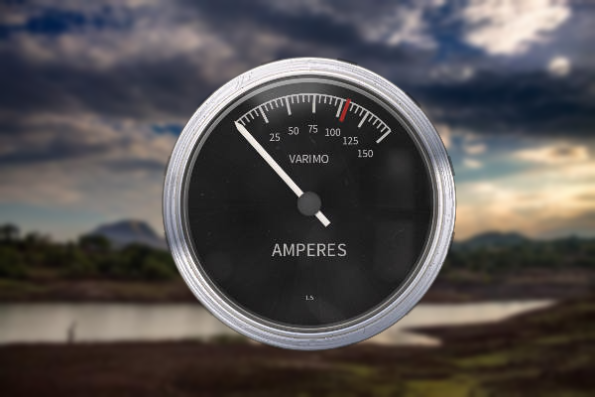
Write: A 0
